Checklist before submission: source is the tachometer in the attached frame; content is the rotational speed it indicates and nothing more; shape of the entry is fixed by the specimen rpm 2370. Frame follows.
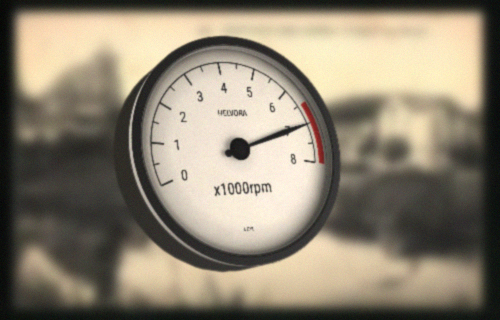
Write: rpm 7000
